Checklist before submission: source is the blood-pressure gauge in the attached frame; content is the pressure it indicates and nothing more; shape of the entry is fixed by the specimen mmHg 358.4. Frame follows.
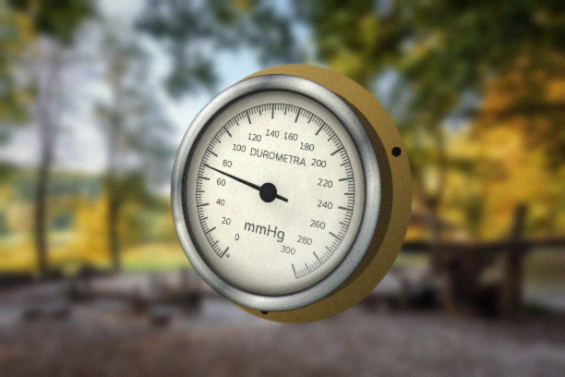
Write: mmHg 70
